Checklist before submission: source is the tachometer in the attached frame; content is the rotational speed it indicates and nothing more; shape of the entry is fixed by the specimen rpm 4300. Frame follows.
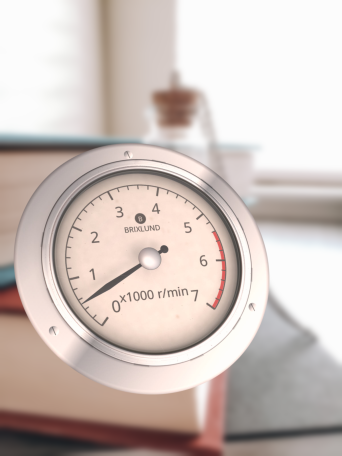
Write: rpm 500
